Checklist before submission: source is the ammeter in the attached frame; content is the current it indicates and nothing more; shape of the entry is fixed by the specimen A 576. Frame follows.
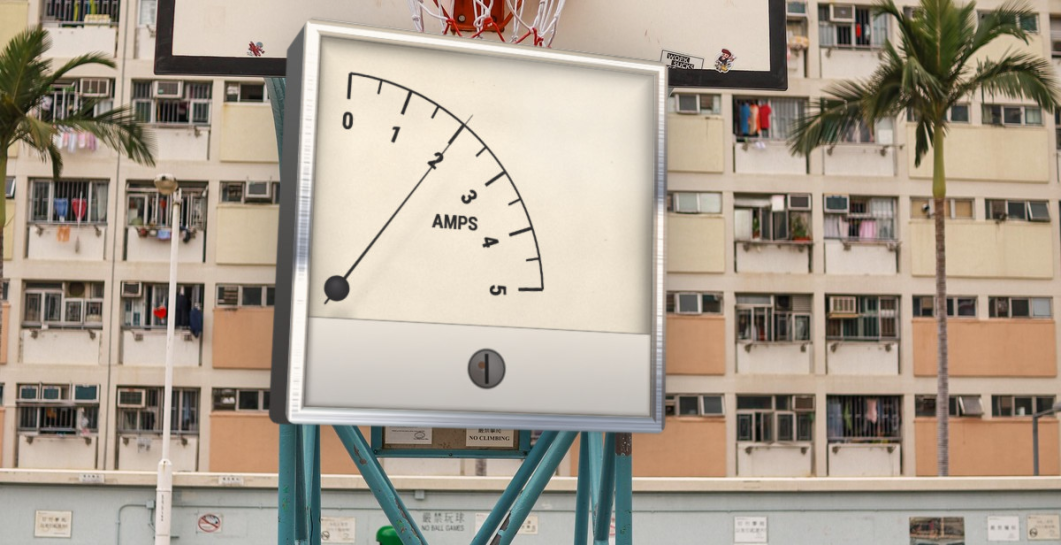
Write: A 2
